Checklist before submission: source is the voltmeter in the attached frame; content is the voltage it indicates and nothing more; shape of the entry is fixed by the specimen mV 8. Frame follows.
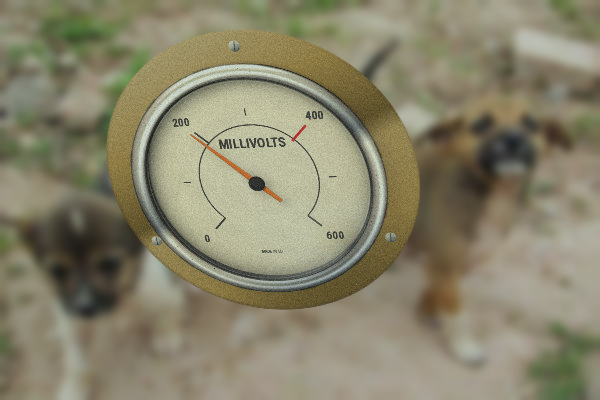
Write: mV 200
